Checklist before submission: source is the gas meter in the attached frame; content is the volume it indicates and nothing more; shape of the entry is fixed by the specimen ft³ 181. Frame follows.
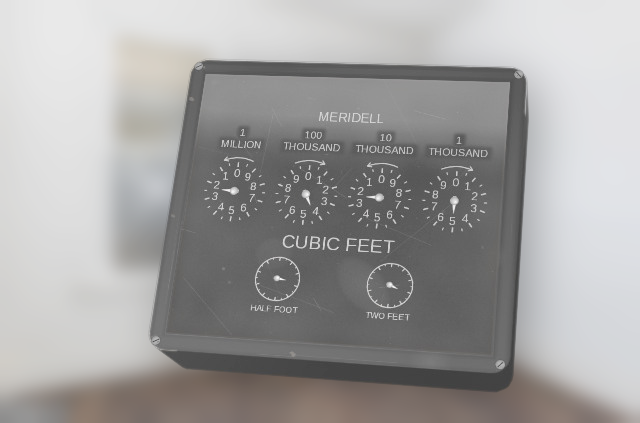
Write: ft³ 242500
